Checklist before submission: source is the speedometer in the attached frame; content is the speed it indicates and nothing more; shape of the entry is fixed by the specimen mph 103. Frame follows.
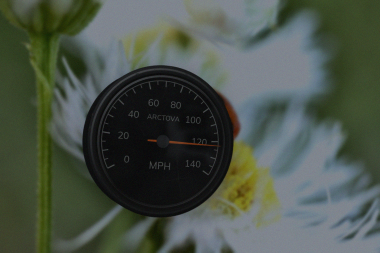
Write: mph 122.5
